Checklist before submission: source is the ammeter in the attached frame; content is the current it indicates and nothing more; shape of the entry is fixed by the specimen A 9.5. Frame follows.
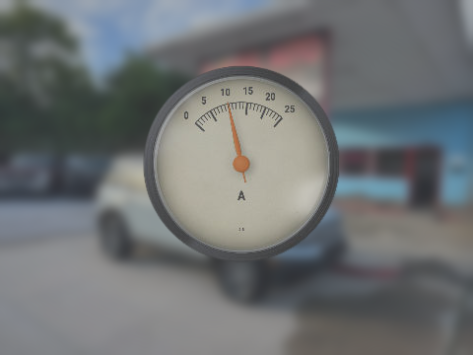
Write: A 10
